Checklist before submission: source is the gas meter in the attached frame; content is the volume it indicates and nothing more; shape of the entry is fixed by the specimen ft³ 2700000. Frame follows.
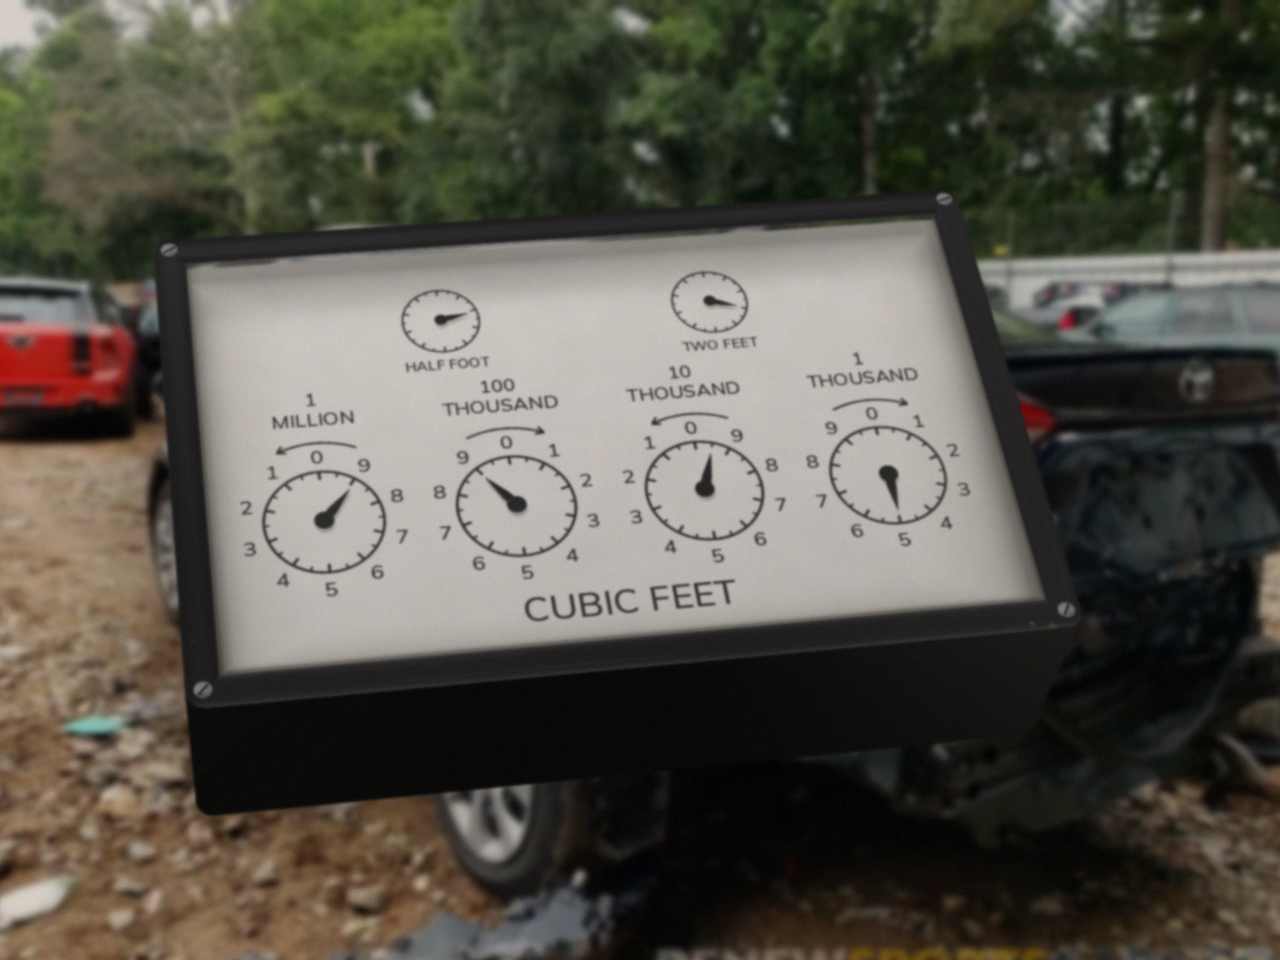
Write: ft³ 889500
